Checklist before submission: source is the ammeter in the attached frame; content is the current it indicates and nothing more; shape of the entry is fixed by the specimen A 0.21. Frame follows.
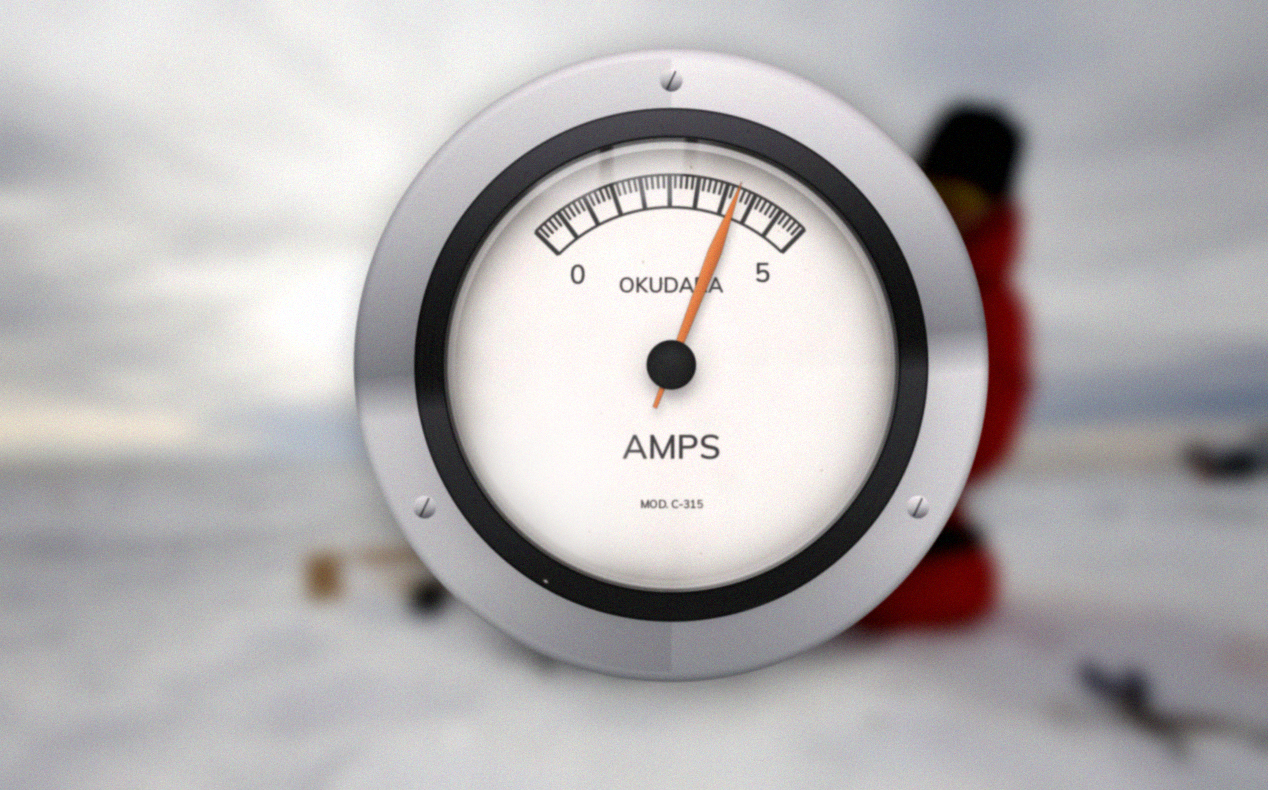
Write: A 3.7
